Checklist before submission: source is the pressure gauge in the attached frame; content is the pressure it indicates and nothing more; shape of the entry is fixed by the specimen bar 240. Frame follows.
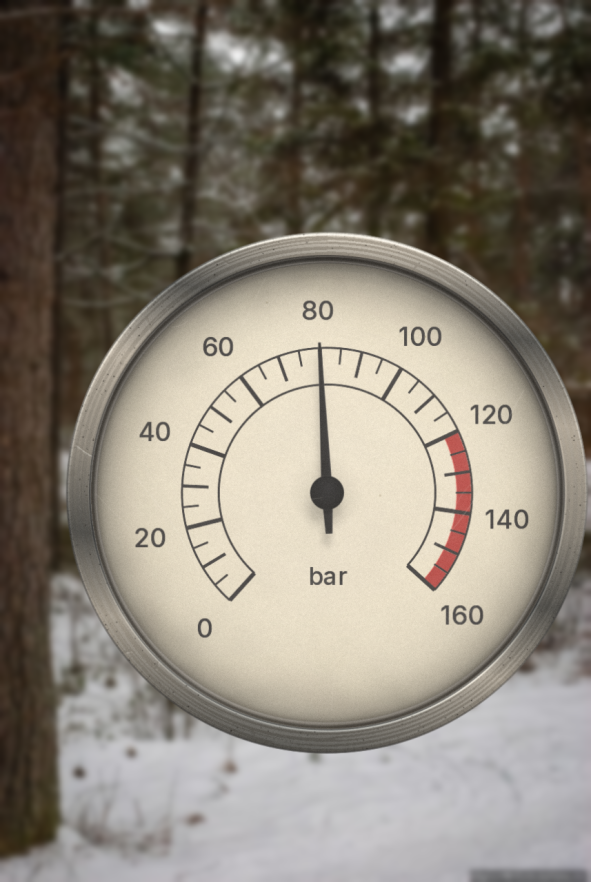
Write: bar 80
